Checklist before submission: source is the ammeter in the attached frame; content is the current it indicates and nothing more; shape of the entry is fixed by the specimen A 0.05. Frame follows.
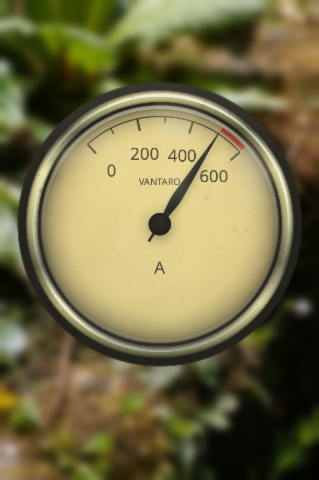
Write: A 500
